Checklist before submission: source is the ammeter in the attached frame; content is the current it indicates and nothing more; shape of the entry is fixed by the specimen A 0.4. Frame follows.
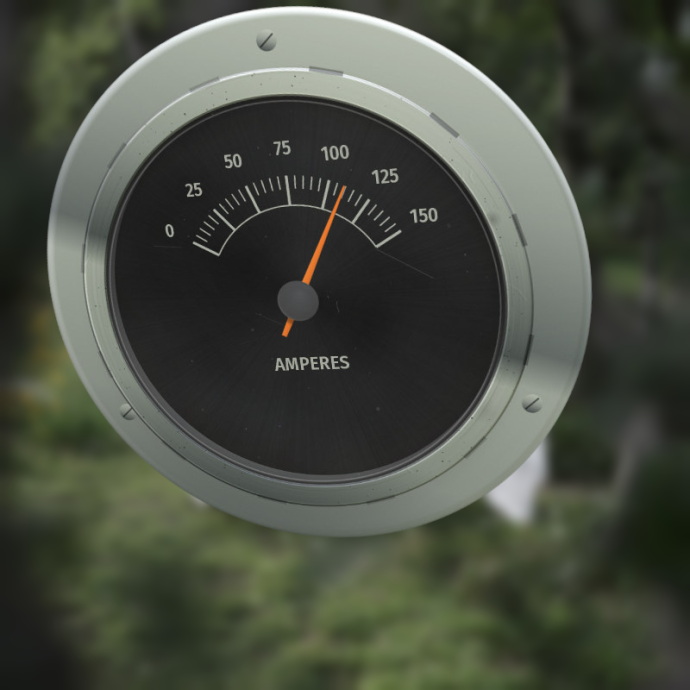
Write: A 110
